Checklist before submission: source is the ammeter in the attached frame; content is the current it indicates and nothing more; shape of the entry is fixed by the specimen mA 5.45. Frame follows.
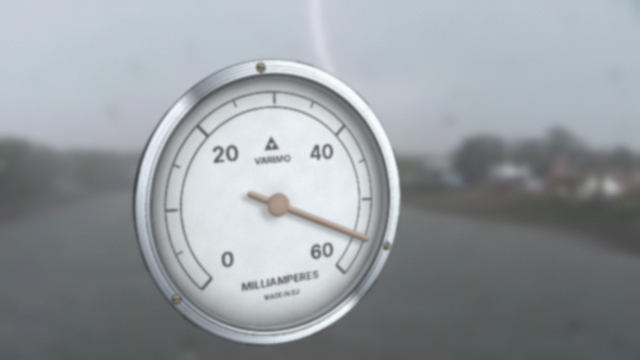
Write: mA 55
